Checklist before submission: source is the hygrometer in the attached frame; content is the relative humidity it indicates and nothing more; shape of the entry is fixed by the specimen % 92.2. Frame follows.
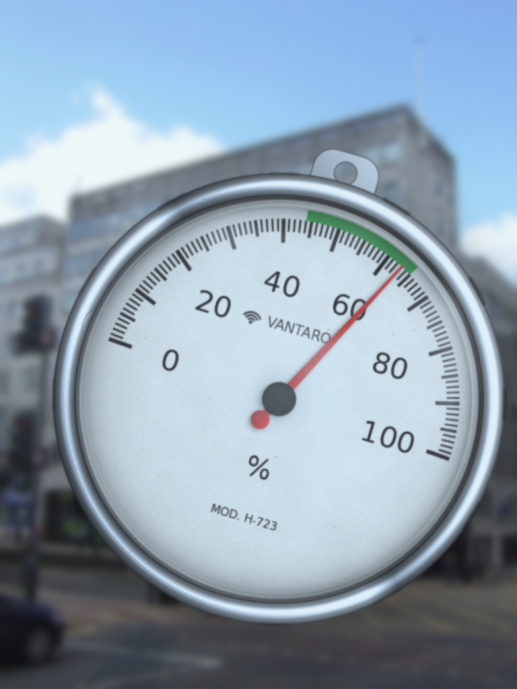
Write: % 63
